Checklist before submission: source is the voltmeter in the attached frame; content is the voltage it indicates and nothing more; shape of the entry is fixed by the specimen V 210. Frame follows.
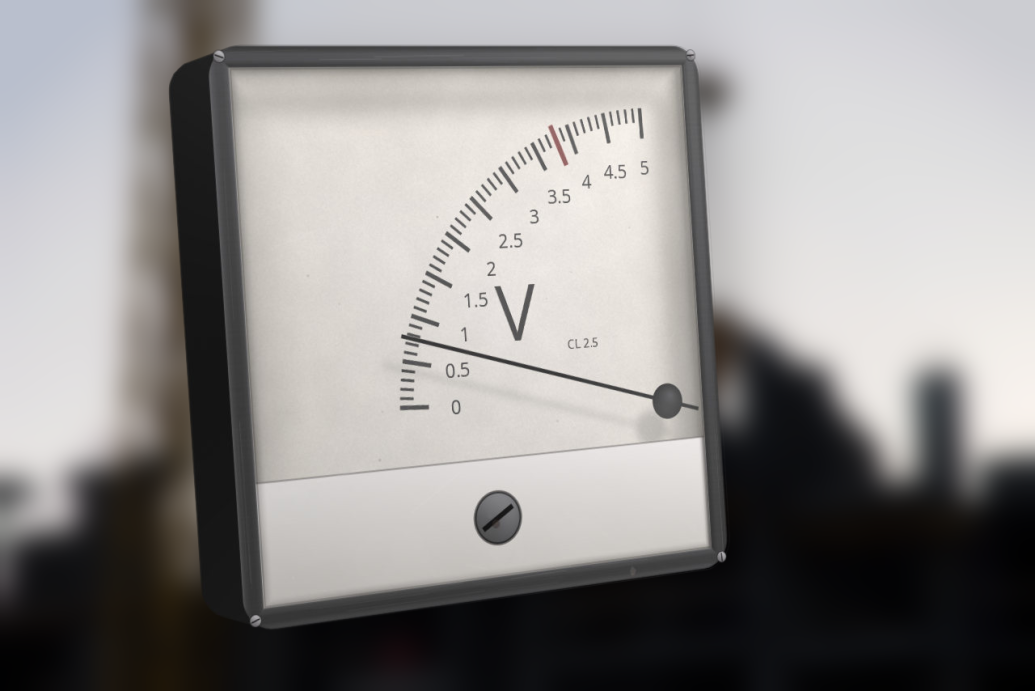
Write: V 0.75
